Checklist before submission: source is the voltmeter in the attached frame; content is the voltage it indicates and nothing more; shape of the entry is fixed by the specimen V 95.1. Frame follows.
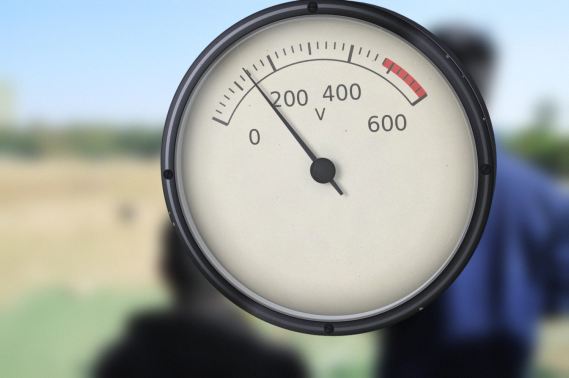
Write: V 140
